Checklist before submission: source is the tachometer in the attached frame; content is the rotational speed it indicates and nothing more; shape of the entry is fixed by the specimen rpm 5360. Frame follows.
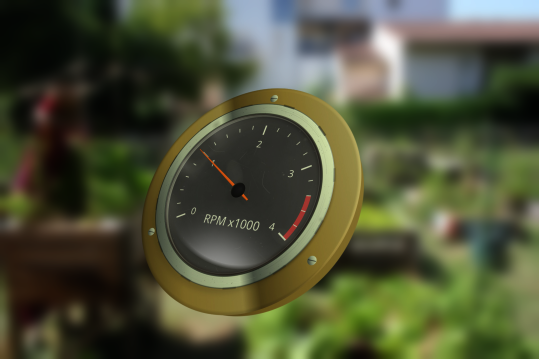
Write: rpm 1000
